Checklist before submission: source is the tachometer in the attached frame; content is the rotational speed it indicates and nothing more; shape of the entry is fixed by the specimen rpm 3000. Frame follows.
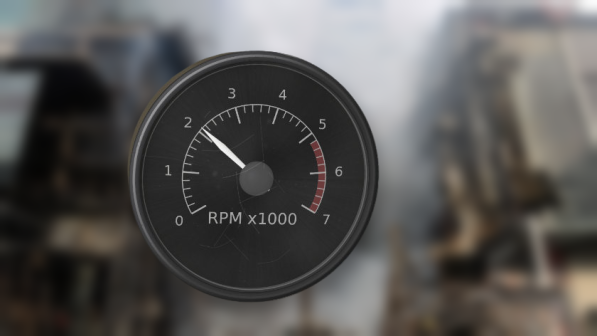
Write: rpm 2100
